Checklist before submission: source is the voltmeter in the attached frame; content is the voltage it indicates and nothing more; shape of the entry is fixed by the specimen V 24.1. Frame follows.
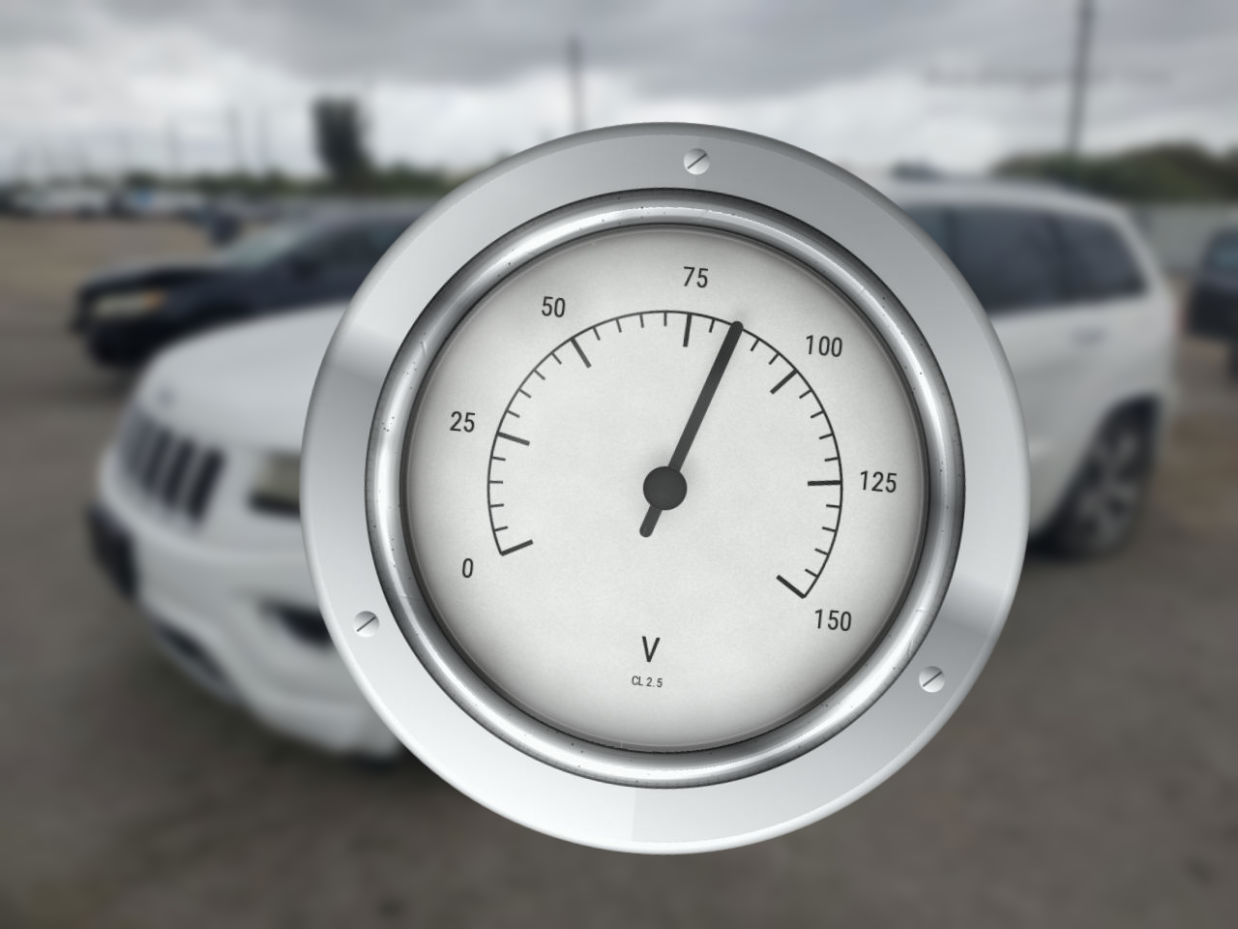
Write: V 85
